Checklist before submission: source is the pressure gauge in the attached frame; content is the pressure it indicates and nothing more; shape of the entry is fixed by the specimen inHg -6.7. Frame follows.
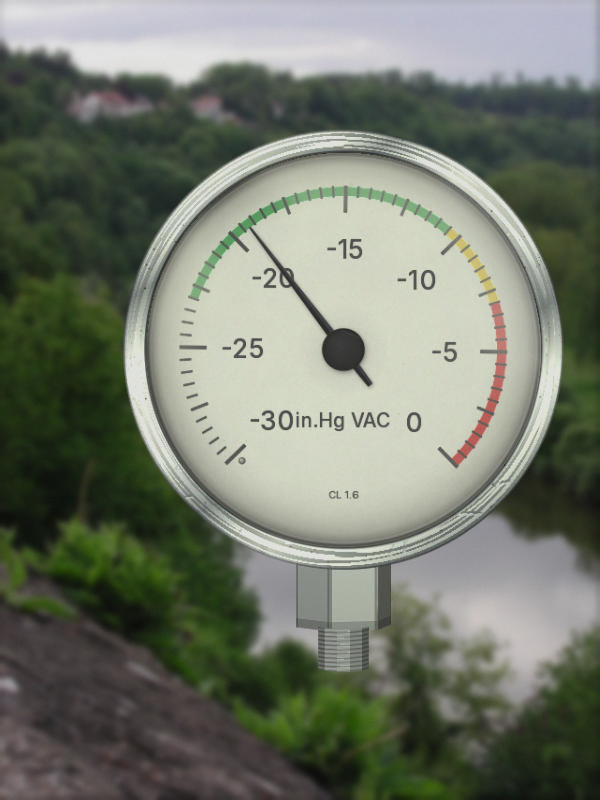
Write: inHg -19.25
